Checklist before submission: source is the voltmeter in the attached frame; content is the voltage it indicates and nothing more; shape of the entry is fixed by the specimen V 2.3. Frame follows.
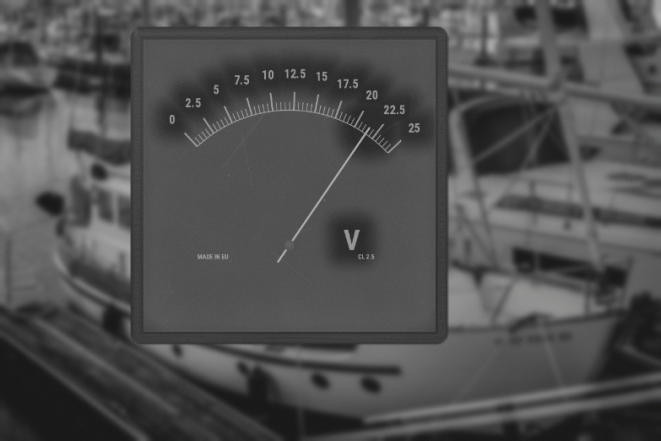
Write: V 21.5
